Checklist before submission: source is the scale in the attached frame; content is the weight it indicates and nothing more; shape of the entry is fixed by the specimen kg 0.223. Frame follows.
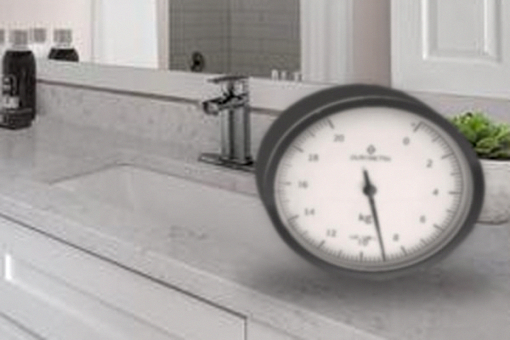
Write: kg 9
